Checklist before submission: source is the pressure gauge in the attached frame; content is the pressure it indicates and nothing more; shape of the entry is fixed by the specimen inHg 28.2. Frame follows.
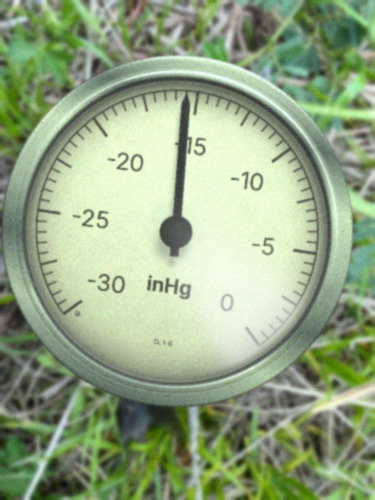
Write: inHg -15.5
